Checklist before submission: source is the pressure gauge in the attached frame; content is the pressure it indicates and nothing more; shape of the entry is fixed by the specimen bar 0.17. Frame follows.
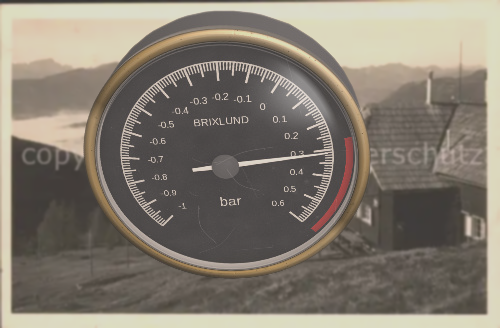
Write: bar 0.3
